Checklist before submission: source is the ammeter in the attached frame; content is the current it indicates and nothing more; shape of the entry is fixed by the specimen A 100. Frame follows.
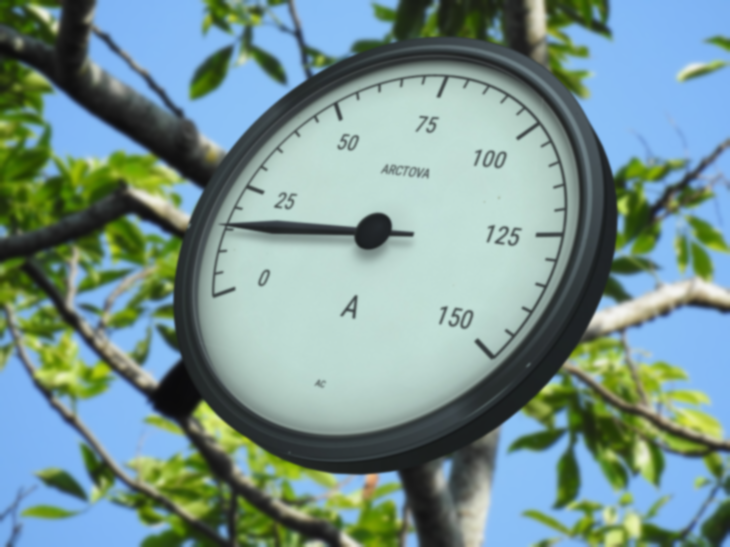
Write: A 15
